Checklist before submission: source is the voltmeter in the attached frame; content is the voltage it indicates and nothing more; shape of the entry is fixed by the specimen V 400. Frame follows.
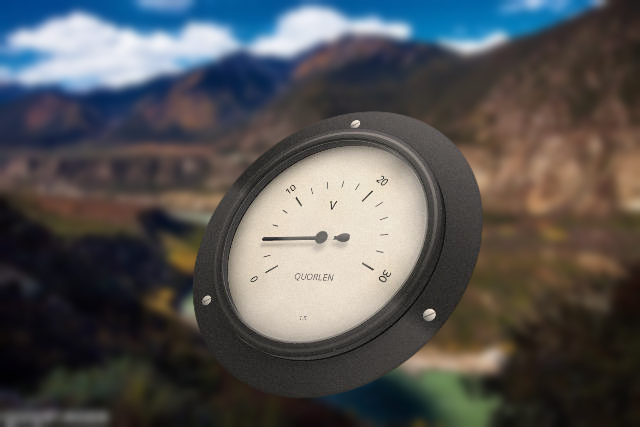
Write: V 4
